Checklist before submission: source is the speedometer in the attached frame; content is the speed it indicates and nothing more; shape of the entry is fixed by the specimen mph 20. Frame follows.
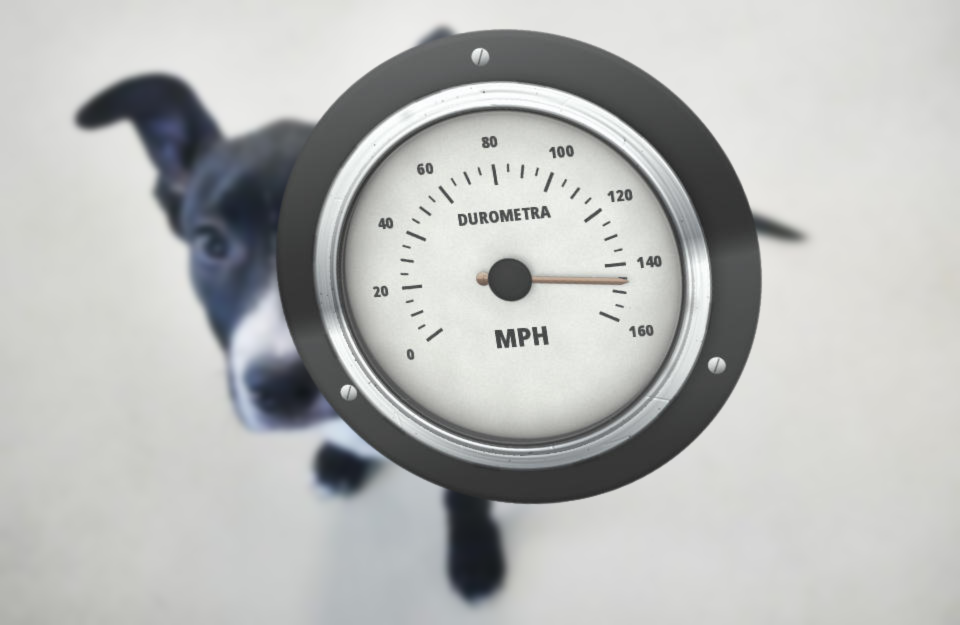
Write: mph 145
